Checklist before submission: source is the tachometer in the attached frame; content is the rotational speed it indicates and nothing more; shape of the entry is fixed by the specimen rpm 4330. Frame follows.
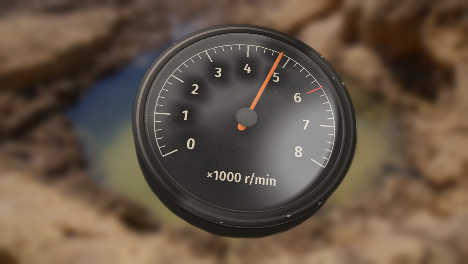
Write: rpm 4800
